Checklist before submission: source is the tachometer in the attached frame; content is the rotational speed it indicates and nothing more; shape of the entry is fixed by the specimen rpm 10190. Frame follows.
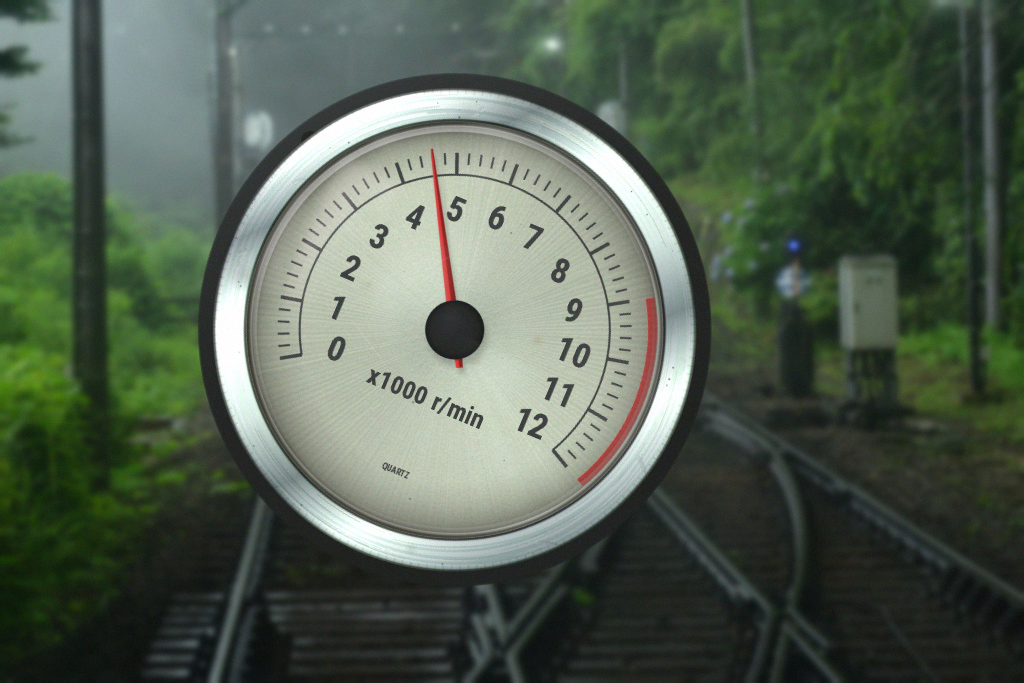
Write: rpm 4600
